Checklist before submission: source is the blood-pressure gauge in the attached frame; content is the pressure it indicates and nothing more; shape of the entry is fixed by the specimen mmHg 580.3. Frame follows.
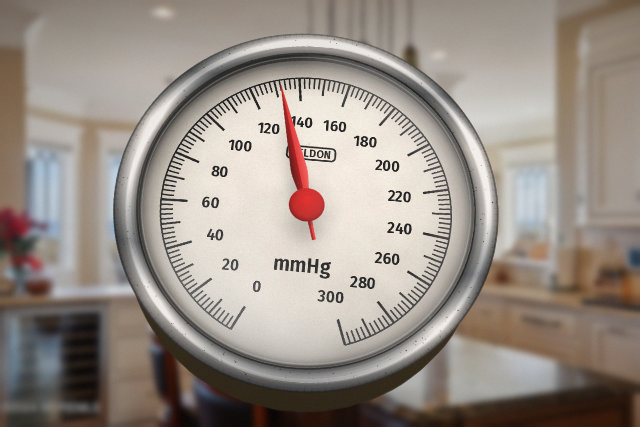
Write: mmHg 132
